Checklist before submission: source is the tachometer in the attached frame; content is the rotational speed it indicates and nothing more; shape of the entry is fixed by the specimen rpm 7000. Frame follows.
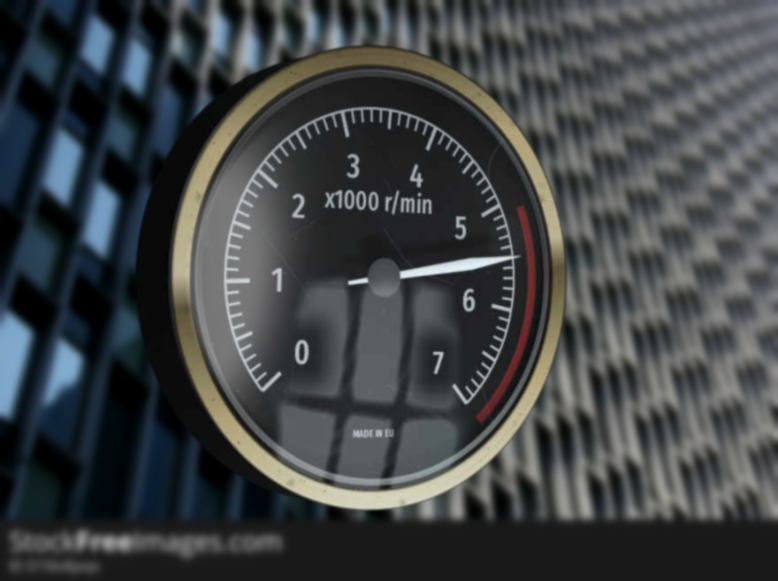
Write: rpm 5500
